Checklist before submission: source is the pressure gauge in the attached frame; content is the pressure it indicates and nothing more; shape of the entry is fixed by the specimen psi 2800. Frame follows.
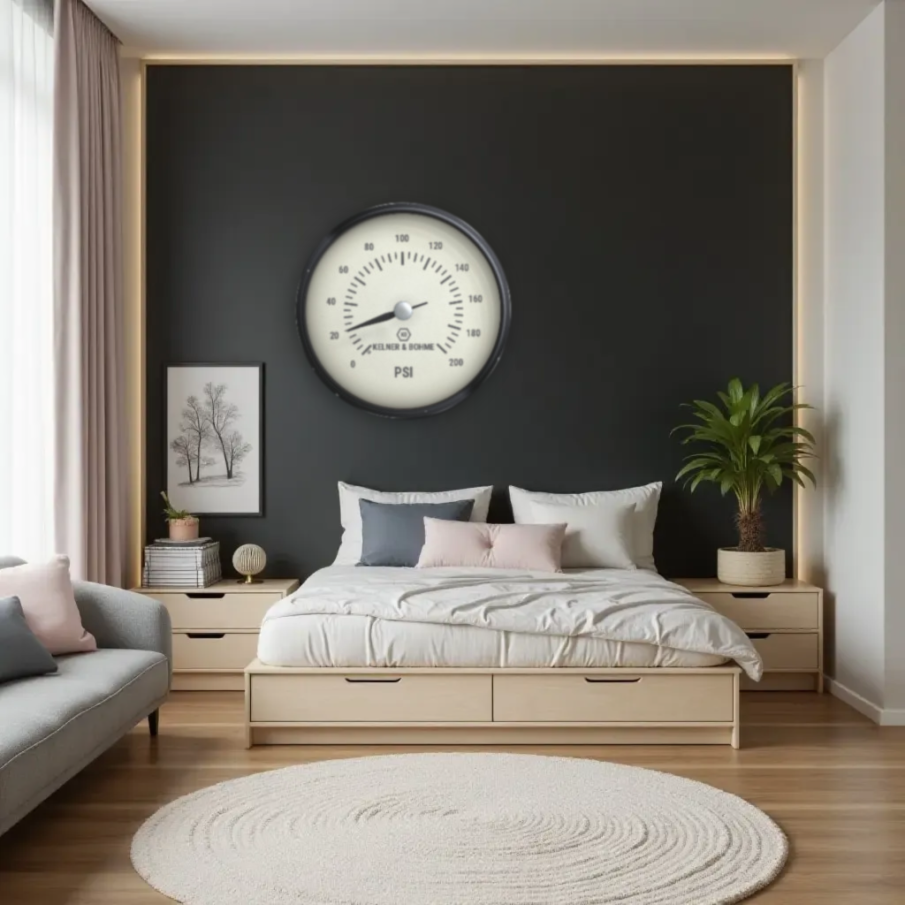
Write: psi 20
